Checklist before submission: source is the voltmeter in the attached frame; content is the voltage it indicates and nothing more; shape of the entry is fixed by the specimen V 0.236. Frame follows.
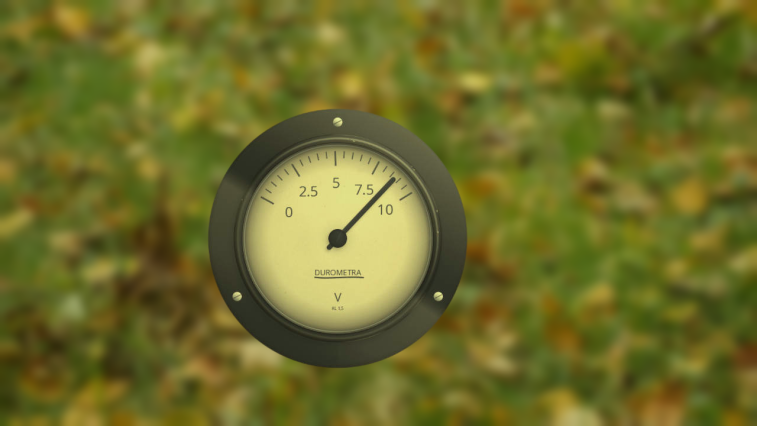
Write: V 8.75
